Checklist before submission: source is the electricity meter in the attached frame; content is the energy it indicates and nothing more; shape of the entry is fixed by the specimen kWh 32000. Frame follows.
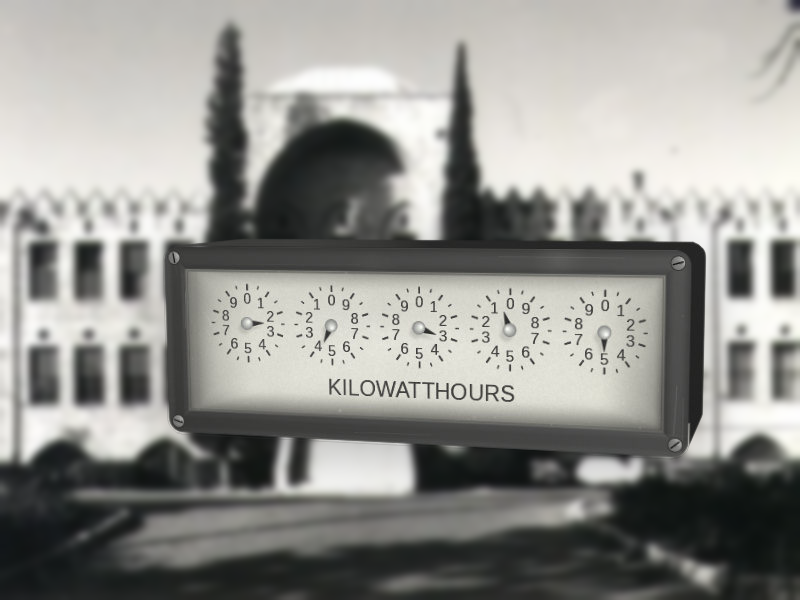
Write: kWh 24305
